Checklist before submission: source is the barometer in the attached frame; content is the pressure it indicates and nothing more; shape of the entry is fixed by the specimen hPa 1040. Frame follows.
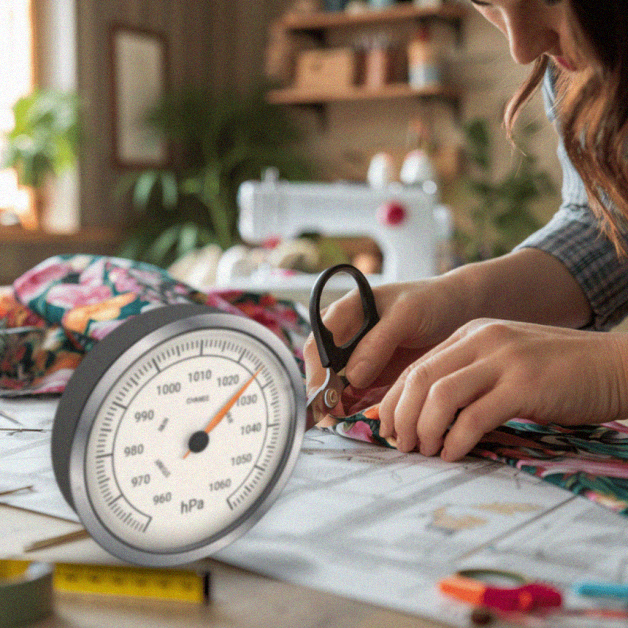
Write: hPa 1025
